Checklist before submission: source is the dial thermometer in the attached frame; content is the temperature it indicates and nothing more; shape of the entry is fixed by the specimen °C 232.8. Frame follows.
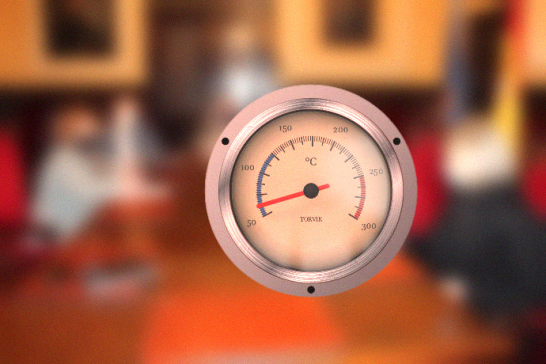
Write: °C 62.5
